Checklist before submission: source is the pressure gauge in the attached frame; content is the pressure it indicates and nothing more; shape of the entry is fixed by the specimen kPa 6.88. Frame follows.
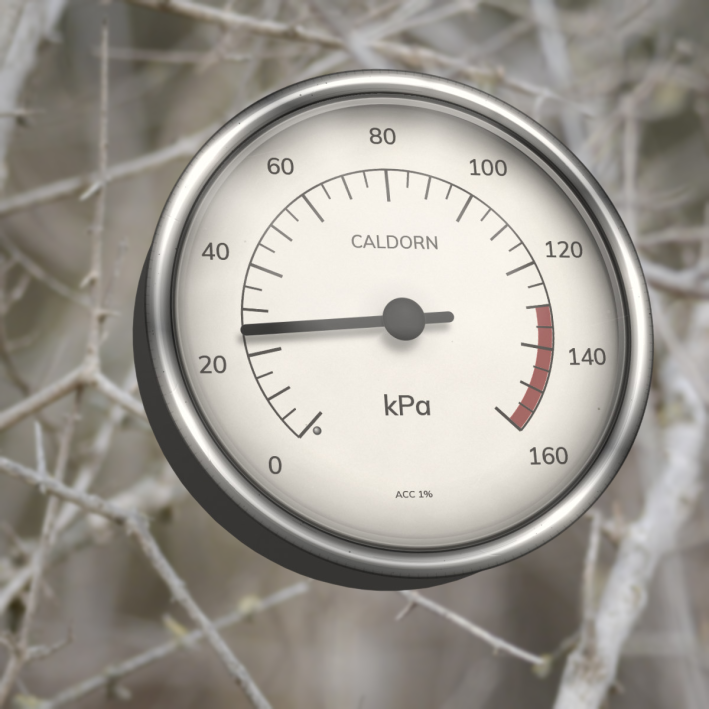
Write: kPa 25
